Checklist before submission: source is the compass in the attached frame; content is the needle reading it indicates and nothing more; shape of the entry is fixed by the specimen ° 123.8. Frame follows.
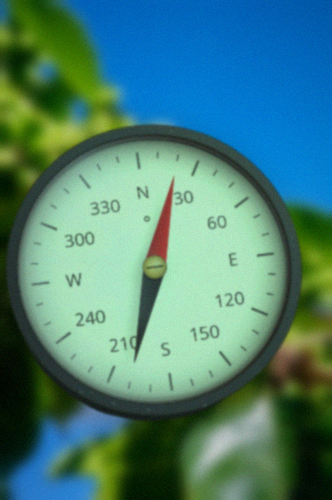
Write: ° 20
